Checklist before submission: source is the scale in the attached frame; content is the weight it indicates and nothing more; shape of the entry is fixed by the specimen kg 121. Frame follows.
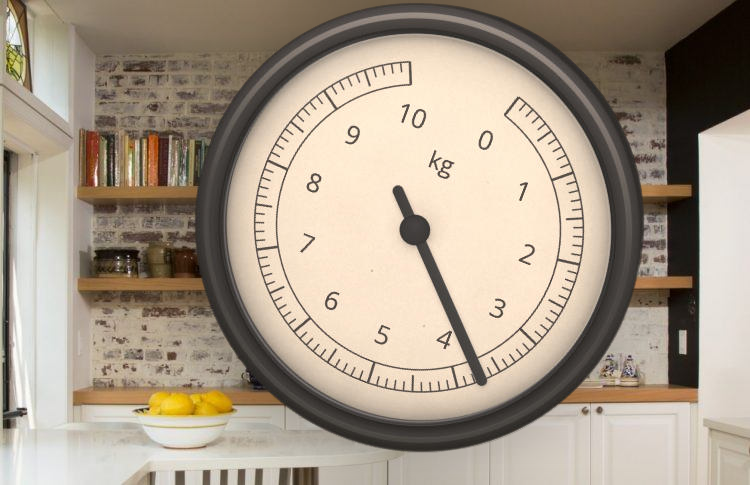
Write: kg 3.7
